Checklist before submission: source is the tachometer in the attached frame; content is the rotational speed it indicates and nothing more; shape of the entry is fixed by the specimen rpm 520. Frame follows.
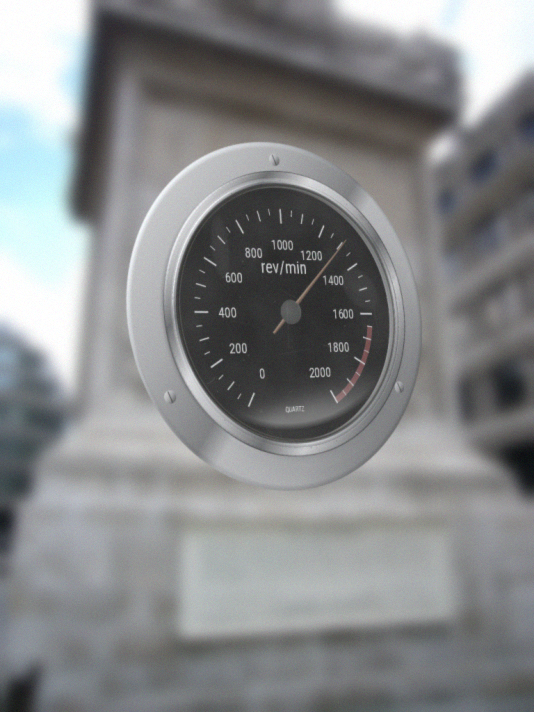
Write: rpm 1300
